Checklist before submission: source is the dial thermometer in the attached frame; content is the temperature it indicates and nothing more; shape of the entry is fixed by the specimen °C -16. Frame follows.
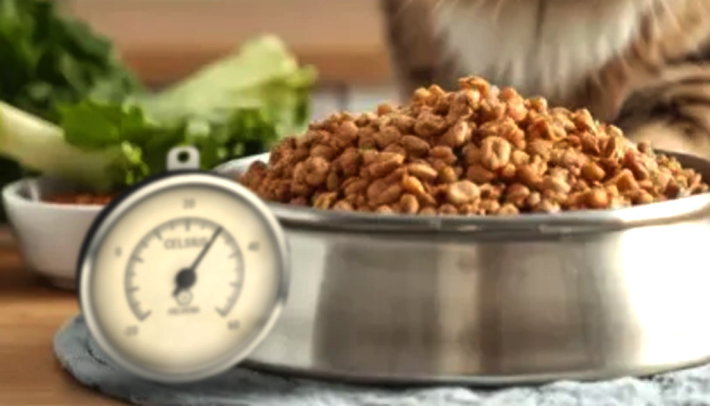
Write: °C 30
